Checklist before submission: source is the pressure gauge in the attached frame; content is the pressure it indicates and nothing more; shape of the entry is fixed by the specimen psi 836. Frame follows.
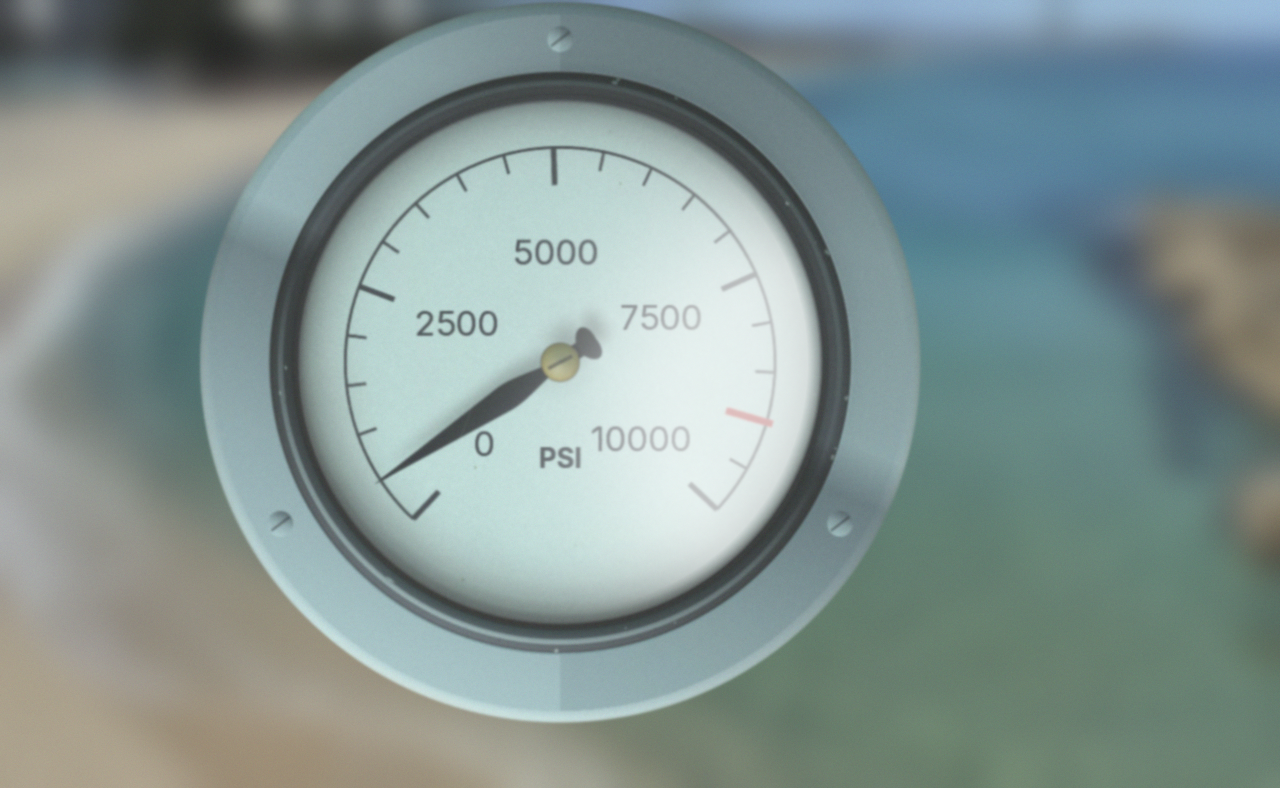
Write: psi 500
